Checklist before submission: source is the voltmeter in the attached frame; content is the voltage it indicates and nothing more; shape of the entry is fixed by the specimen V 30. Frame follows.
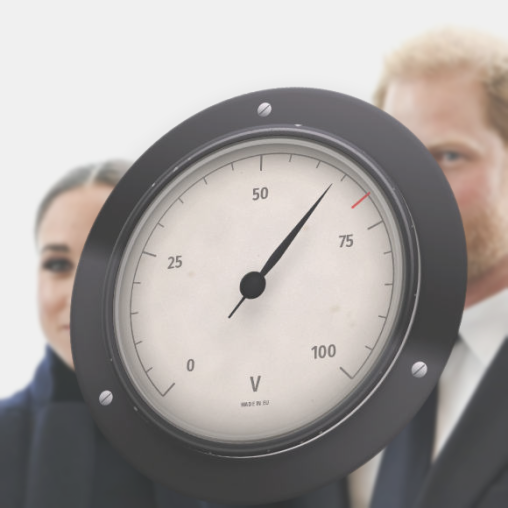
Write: V 65
